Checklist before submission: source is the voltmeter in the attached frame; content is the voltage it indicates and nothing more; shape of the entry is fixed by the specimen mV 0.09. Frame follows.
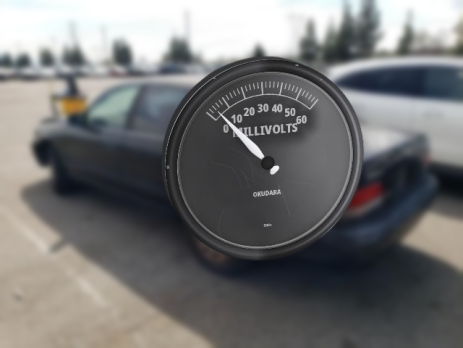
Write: mV 4
